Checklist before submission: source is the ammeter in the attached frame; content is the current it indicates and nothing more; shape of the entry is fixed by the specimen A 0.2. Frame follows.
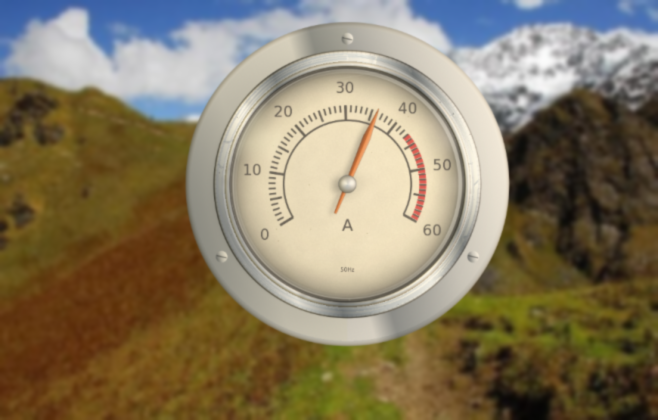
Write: A 36
